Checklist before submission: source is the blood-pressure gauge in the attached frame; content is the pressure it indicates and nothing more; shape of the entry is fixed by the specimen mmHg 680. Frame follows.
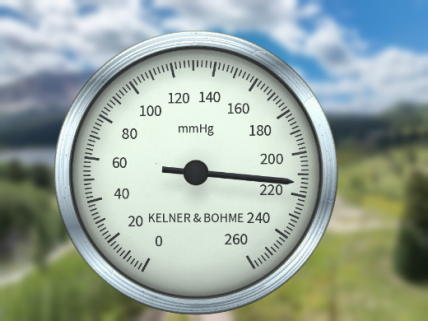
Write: mmHg 214
